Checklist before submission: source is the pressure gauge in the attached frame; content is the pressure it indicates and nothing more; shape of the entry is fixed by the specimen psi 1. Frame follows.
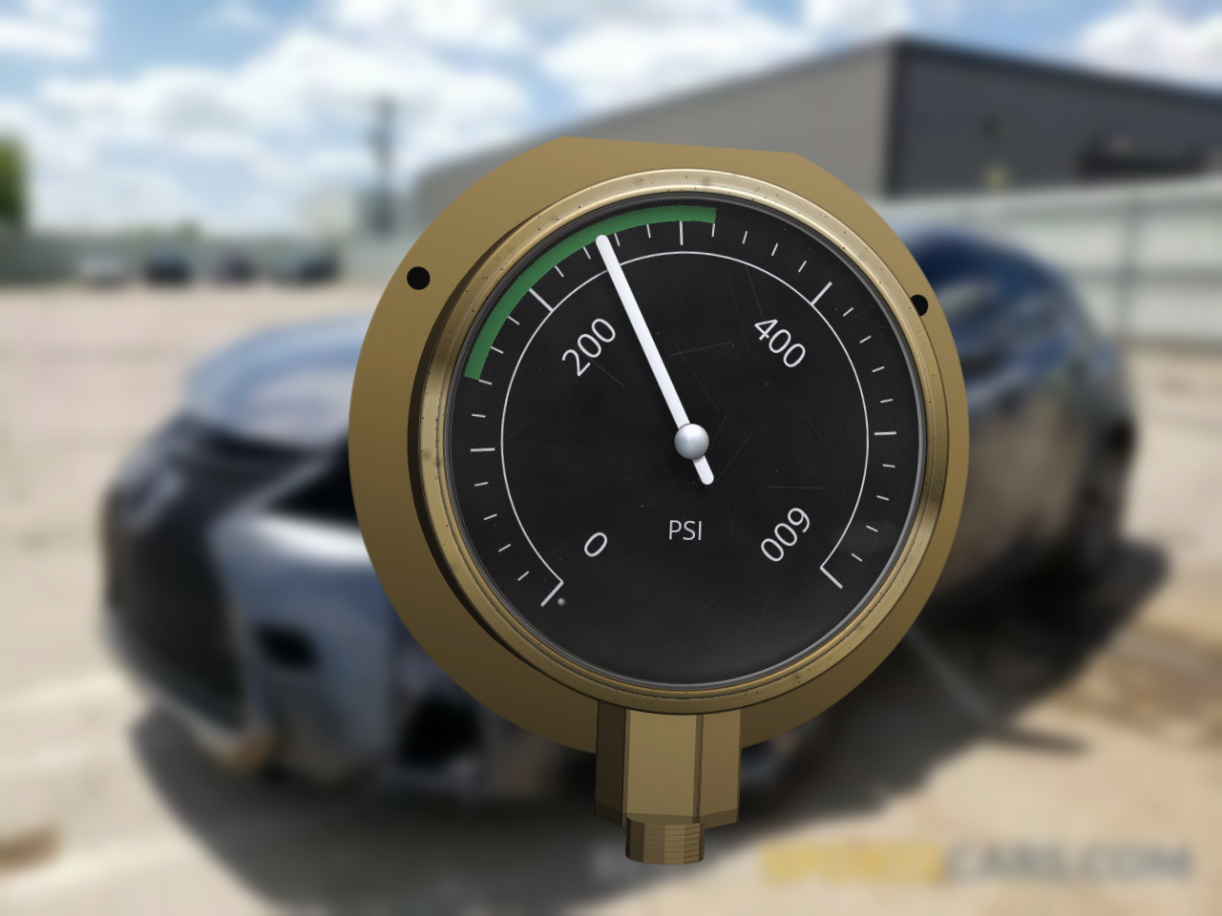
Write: psi 250
